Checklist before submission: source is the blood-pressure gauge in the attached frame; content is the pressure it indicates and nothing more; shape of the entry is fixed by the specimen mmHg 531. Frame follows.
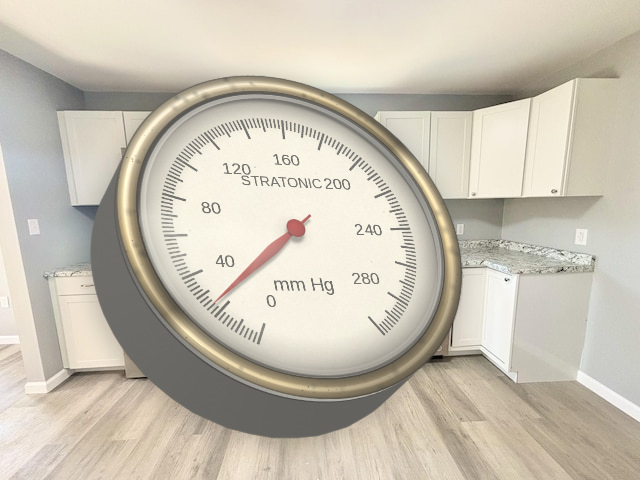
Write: mmHg 24
